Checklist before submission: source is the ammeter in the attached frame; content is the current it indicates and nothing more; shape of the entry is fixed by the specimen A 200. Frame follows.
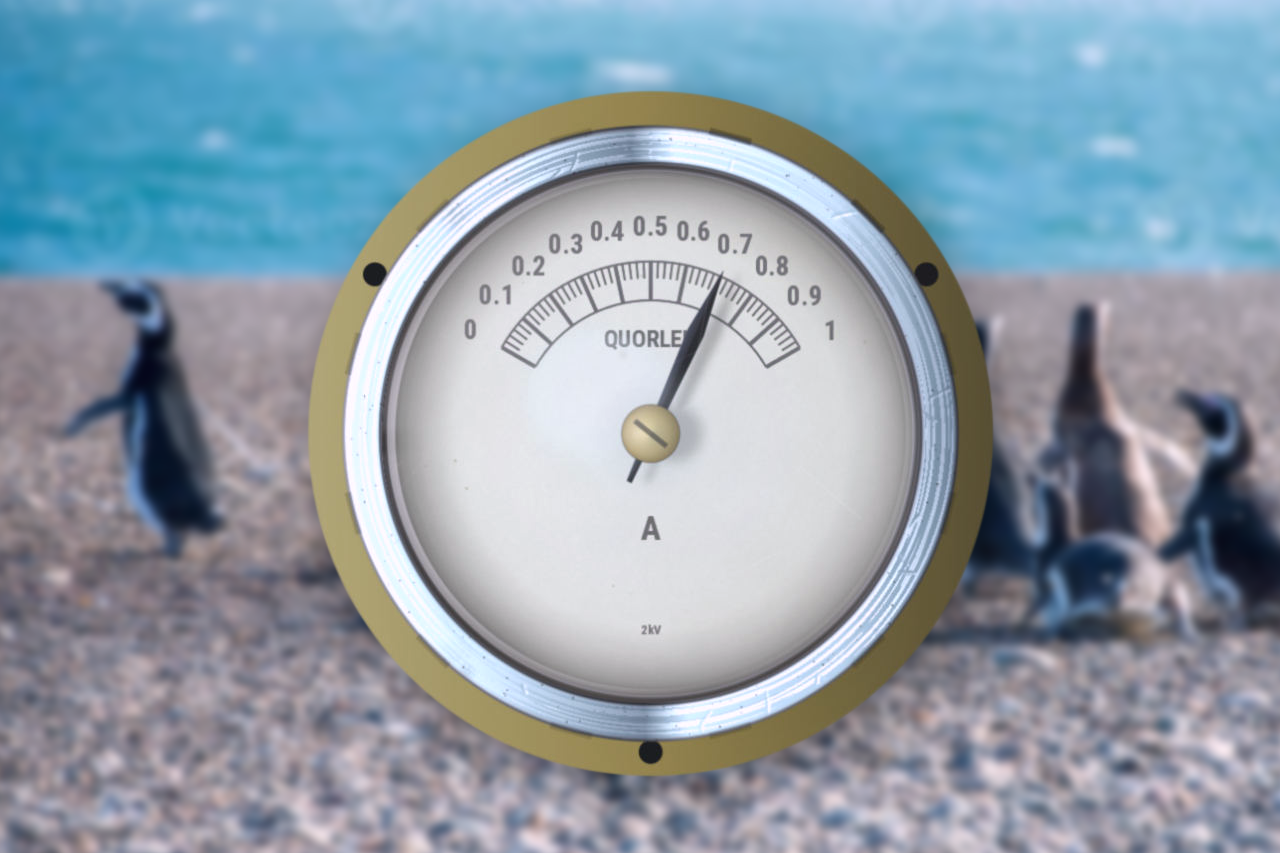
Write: A 0.7
